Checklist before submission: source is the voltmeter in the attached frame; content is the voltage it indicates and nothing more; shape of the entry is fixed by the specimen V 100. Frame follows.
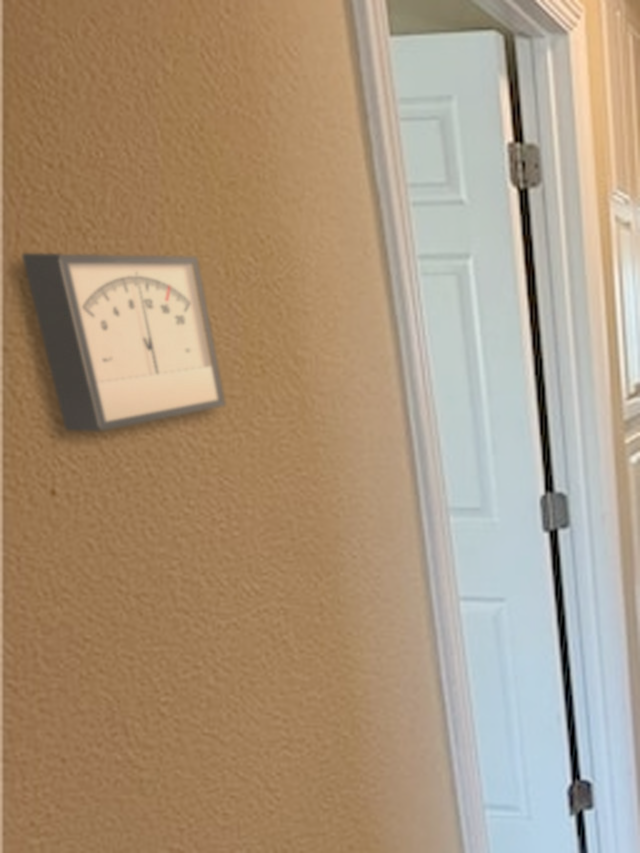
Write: V 10
